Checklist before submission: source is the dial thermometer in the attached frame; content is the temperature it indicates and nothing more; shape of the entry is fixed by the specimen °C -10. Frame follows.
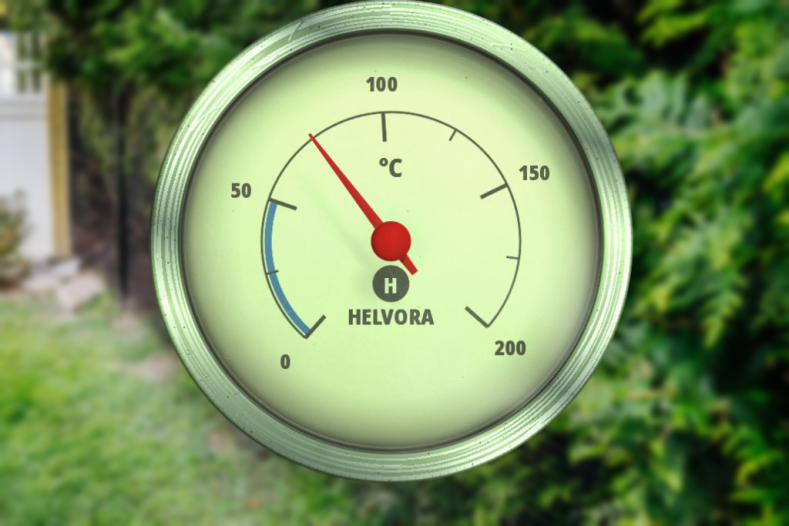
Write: °C 75
